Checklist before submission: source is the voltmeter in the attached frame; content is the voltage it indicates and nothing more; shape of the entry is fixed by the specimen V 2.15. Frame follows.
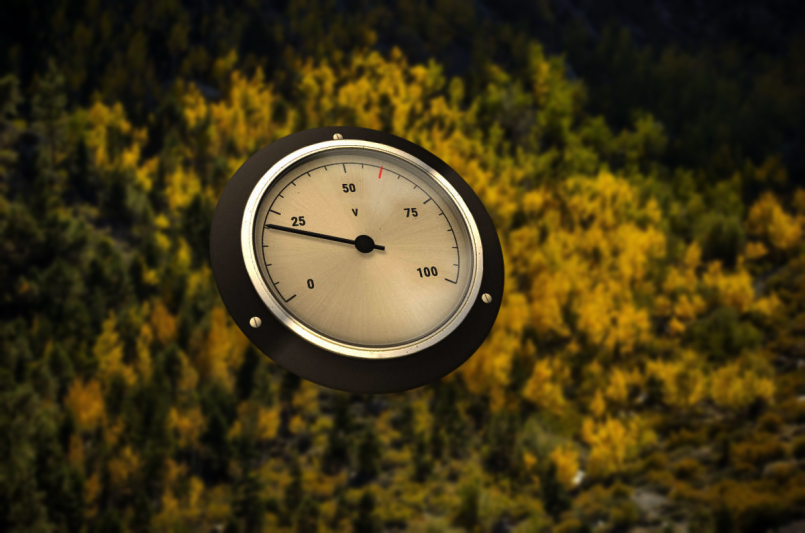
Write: V 20
